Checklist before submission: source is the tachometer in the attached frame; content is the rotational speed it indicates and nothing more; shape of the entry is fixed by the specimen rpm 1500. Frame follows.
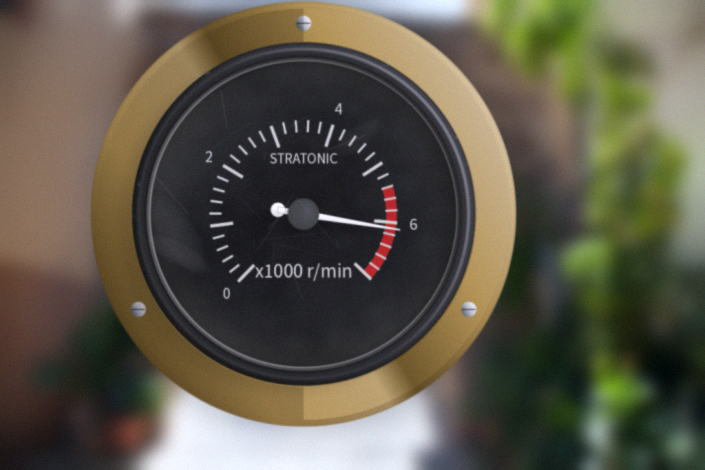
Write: rpm 6100
